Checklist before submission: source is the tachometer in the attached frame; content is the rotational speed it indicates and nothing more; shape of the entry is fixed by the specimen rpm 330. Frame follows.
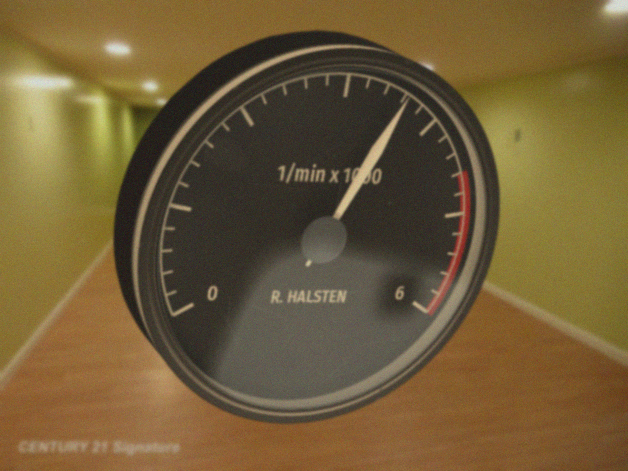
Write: rpm 3600
